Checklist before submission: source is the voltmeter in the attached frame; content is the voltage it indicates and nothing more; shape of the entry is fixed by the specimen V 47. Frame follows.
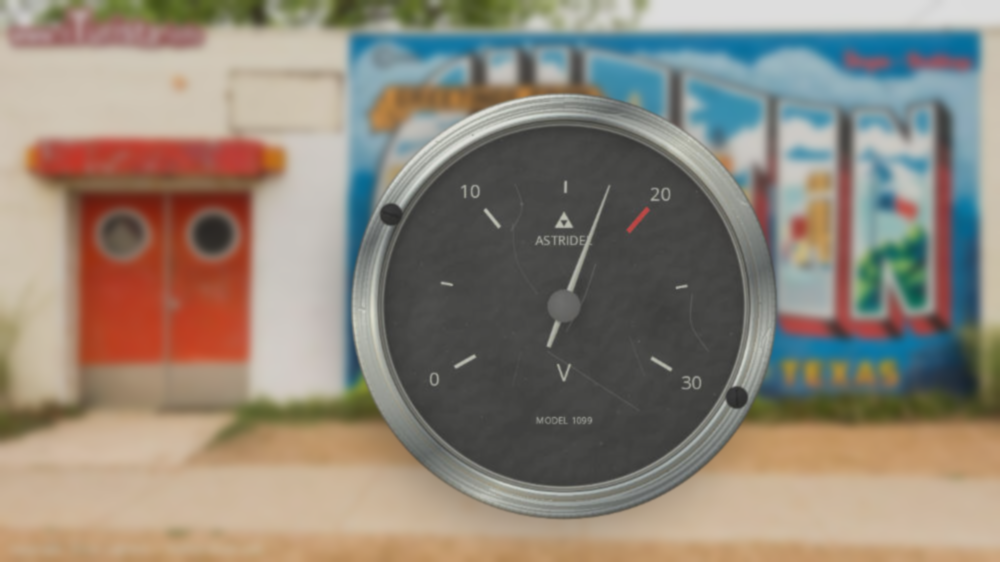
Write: V 17.5
